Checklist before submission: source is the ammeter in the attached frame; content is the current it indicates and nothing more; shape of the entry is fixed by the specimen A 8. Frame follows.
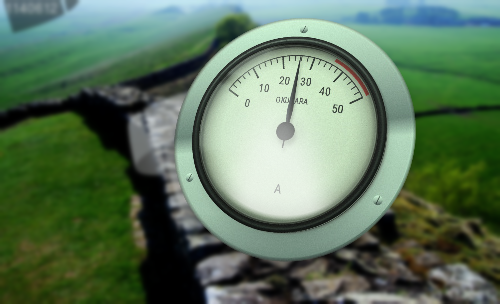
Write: A 26
